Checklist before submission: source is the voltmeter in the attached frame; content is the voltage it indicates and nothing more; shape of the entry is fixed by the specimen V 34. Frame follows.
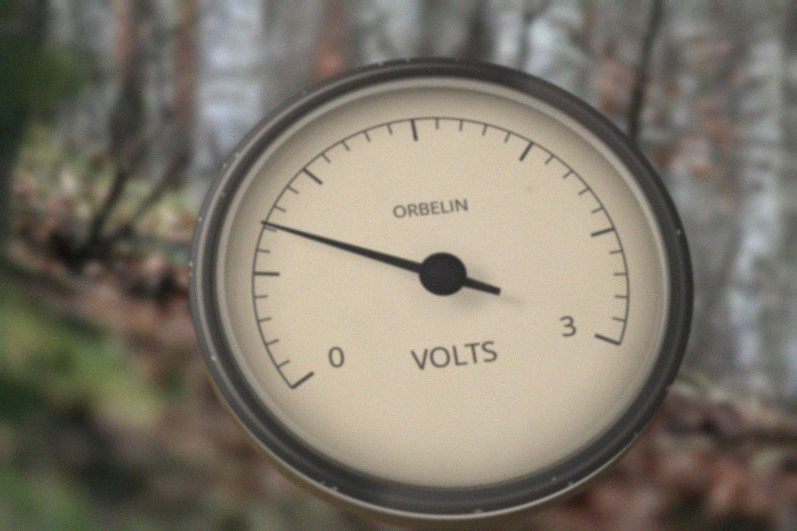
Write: V 0.7
